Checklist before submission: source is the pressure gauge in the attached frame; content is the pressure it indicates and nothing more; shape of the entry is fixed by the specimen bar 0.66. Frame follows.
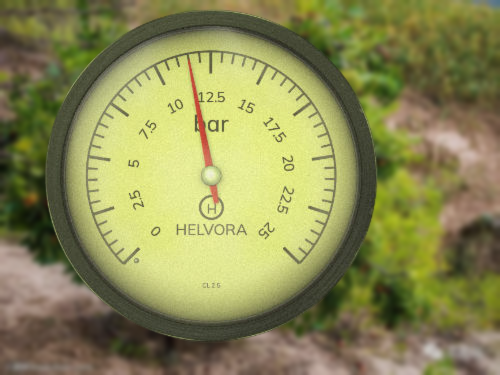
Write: bar 11.5
